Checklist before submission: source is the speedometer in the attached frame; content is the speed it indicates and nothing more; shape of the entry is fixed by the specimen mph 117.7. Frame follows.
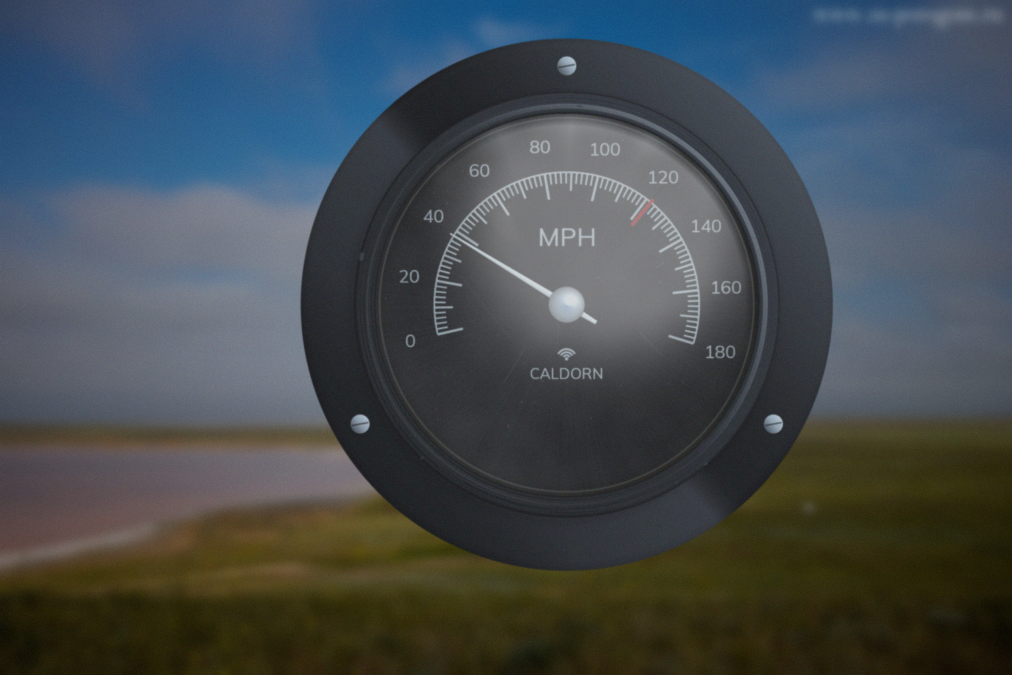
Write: mph 38
